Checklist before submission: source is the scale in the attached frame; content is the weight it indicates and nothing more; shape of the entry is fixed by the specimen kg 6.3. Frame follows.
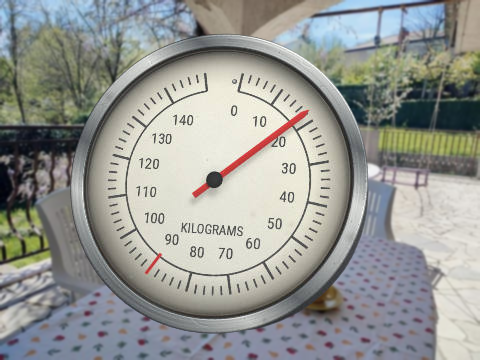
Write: kg 18
